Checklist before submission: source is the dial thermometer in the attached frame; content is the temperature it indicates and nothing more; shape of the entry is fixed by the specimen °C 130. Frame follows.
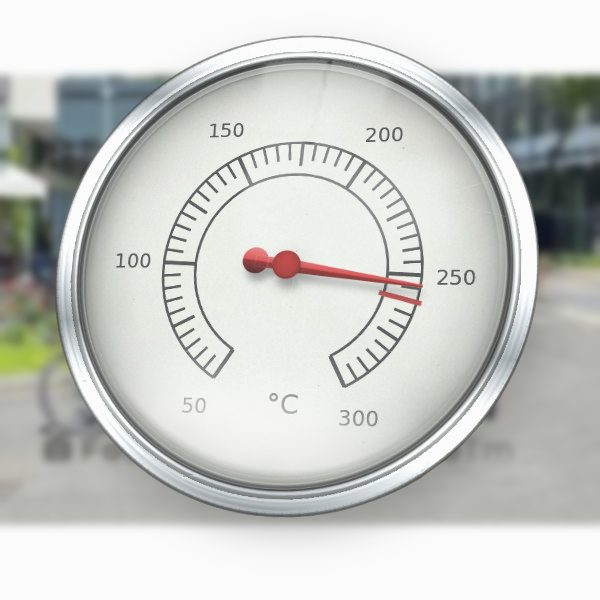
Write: °C 255
